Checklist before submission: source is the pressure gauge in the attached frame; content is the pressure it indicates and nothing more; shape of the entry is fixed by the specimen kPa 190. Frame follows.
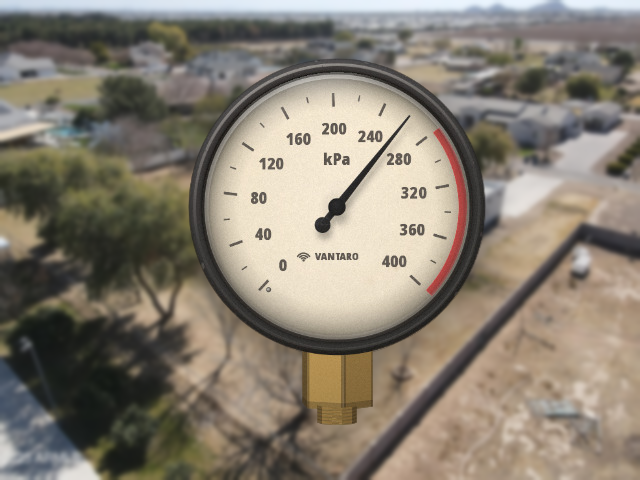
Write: kPa 260
